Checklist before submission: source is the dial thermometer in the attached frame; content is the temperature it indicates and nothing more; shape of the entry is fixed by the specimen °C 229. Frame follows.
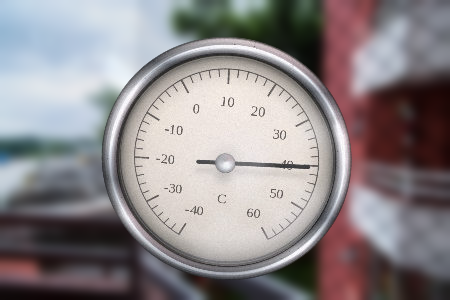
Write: °C 40
